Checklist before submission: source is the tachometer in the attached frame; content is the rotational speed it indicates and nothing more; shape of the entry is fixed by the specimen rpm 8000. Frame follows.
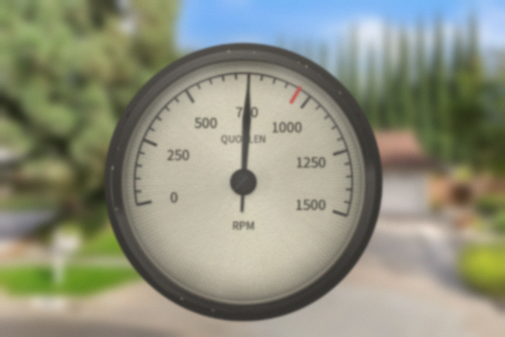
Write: rpm 750
